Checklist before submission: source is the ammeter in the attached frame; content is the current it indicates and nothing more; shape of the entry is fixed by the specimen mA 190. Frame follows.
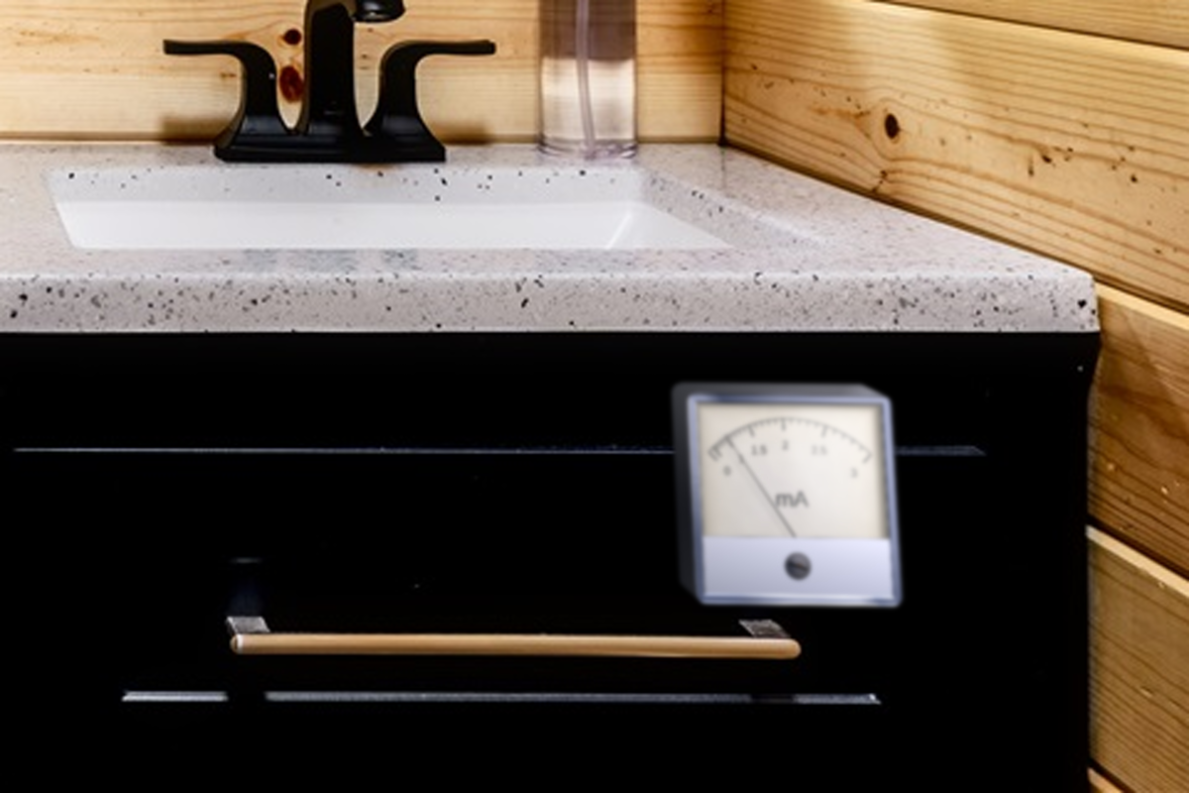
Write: mA 1
